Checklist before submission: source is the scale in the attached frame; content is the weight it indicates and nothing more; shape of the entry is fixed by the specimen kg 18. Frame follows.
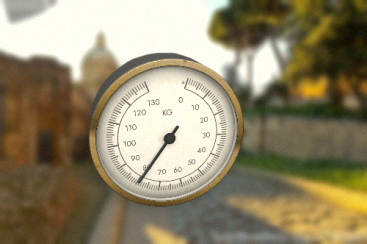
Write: kg 80
